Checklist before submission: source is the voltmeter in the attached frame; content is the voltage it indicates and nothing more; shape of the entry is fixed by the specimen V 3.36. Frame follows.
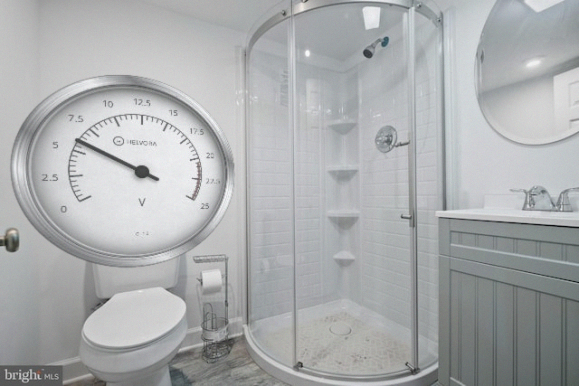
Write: V 6
